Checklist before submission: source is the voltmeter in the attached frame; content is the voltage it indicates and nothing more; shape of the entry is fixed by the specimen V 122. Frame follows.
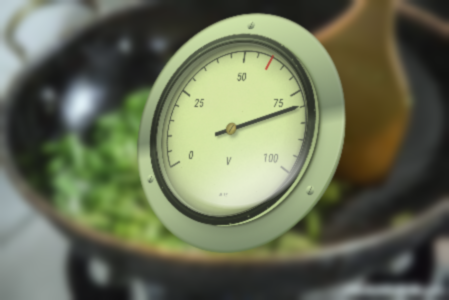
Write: V 80
